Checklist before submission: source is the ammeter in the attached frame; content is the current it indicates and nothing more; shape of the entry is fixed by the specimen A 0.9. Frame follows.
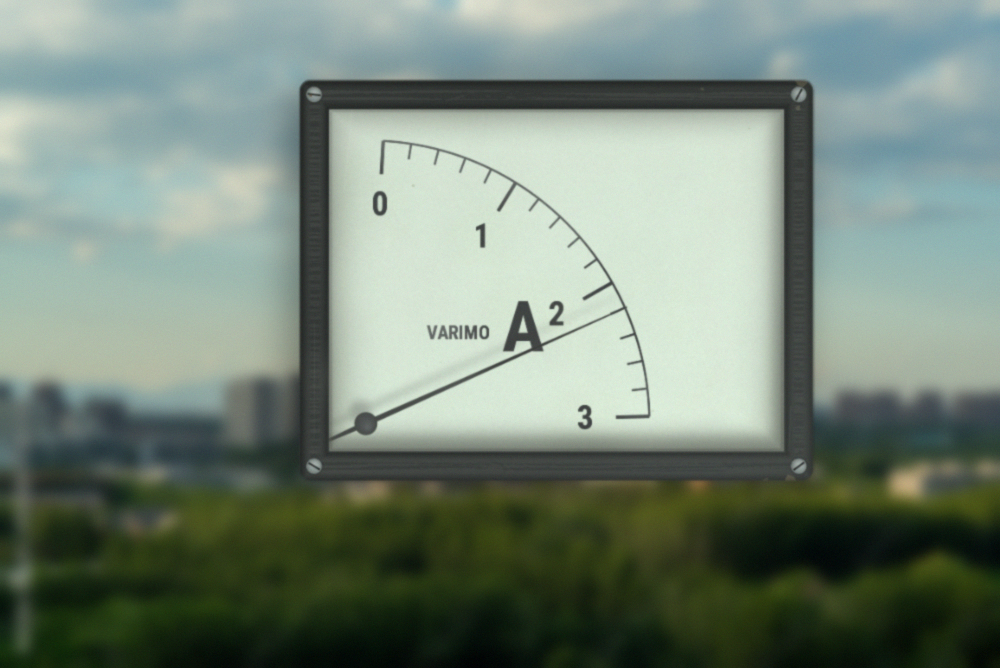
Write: A 2.2
